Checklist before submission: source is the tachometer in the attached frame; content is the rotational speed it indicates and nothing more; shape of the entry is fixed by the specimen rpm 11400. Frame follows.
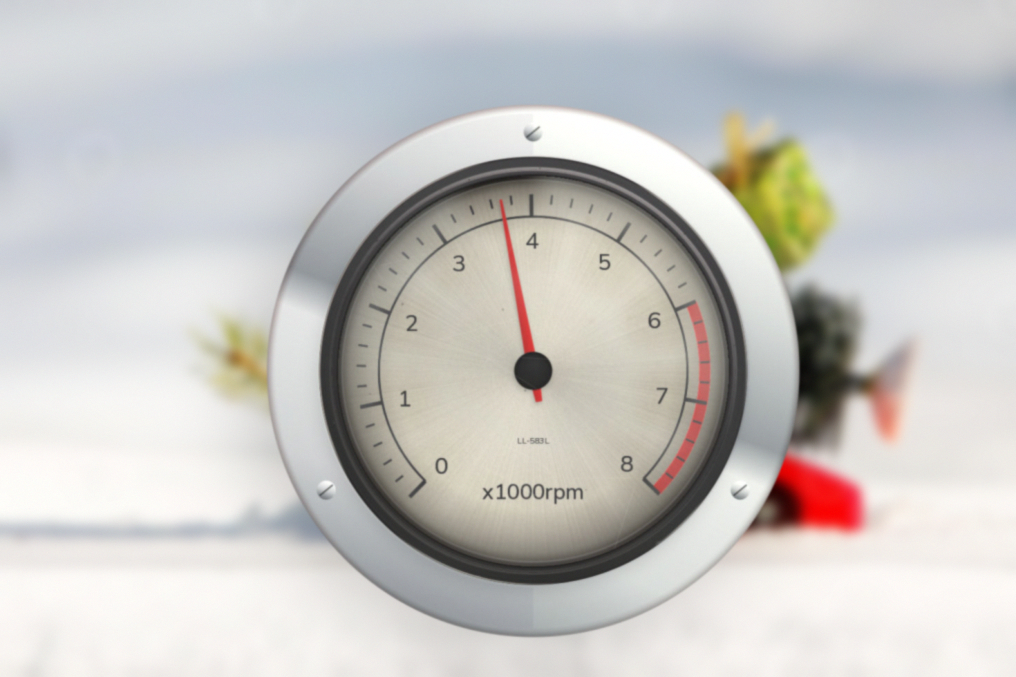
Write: rpm 3700
